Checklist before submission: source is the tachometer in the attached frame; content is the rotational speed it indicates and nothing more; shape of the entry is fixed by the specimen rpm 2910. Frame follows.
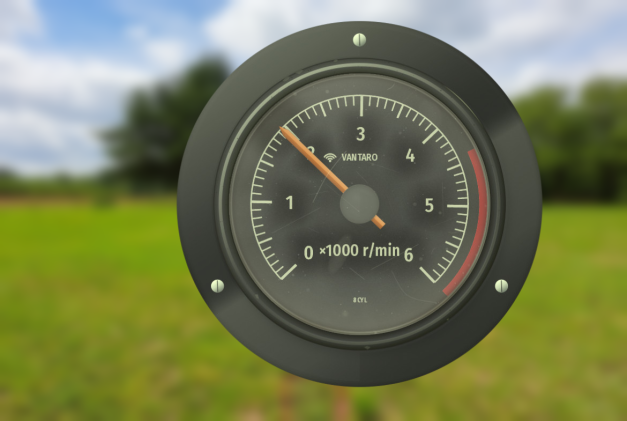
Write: rpm 1950
